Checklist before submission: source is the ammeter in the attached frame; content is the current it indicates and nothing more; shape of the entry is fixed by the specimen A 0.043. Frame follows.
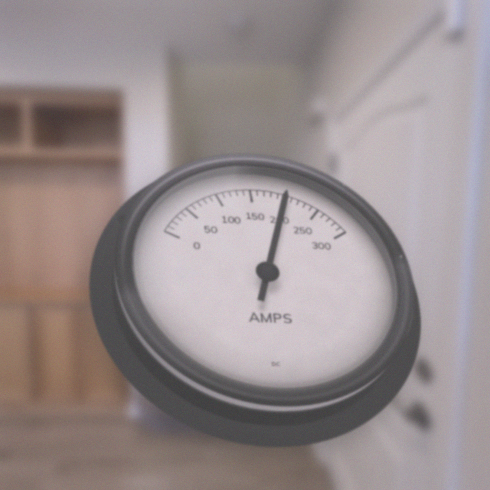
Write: A 200
